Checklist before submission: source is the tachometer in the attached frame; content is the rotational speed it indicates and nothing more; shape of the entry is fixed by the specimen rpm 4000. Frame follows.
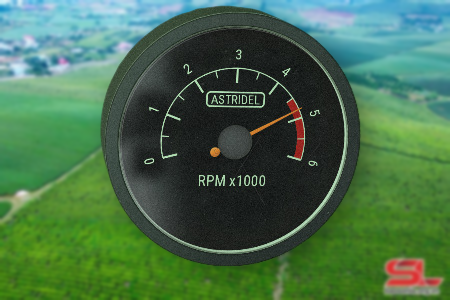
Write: rpm 4750
